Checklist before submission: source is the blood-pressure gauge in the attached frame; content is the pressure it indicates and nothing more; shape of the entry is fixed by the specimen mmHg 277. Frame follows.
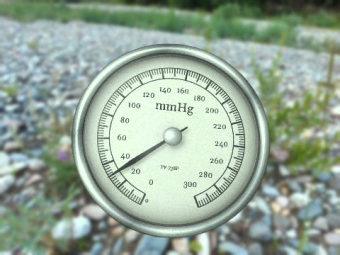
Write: mmHg 30
